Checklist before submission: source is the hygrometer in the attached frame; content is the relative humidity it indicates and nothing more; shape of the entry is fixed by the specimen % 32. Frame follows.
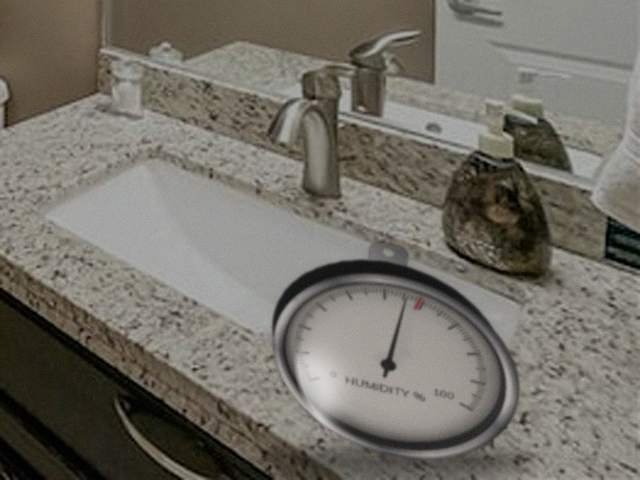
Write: % 55
